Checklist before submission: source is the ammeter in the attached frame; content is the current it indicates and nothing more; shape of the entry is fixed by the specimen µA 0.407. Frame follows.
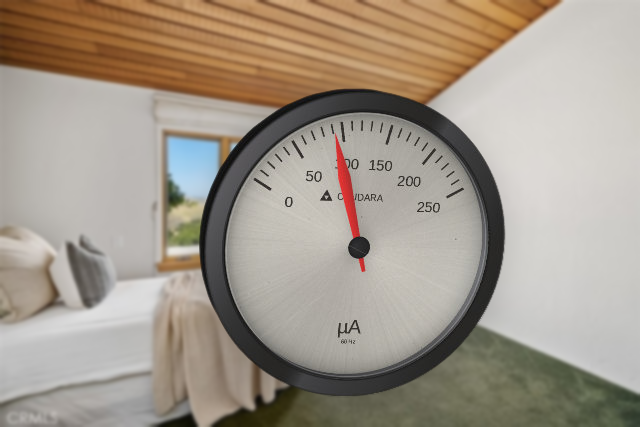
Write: µA 90
